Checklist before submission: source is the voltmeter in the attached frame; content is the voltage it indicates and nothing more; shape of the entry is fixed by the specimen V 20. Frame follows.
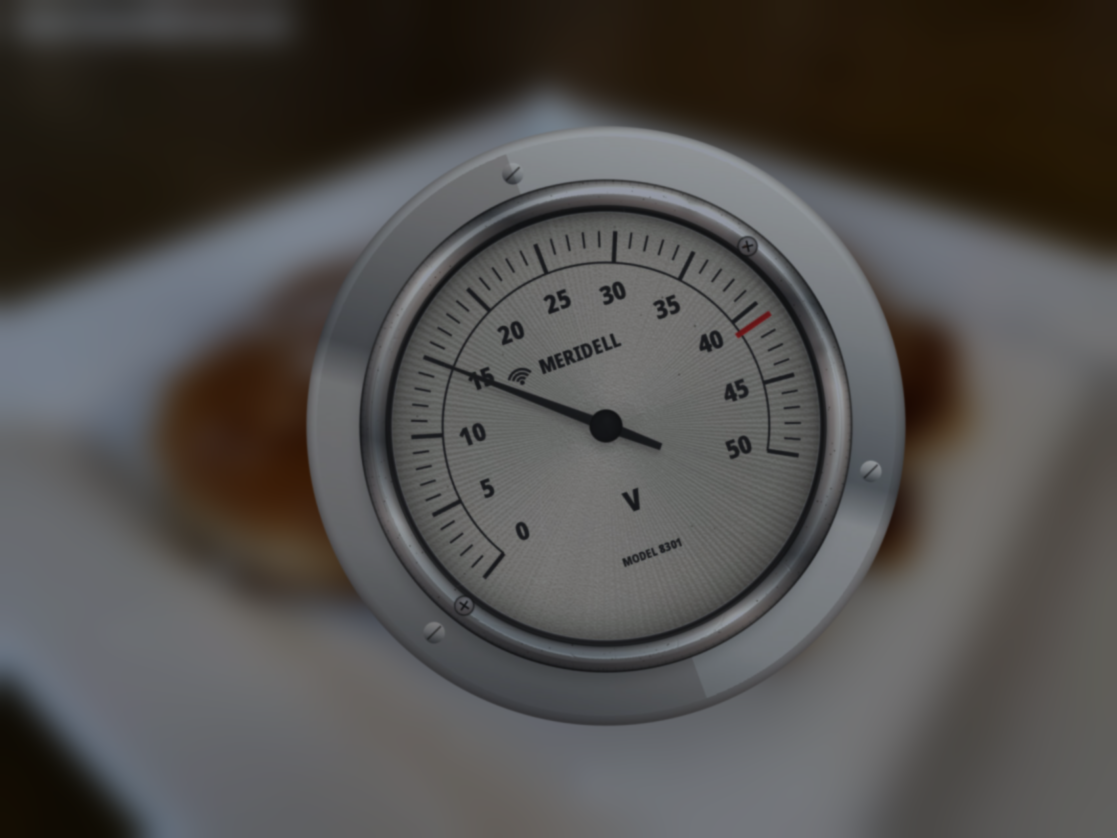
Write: V 15
